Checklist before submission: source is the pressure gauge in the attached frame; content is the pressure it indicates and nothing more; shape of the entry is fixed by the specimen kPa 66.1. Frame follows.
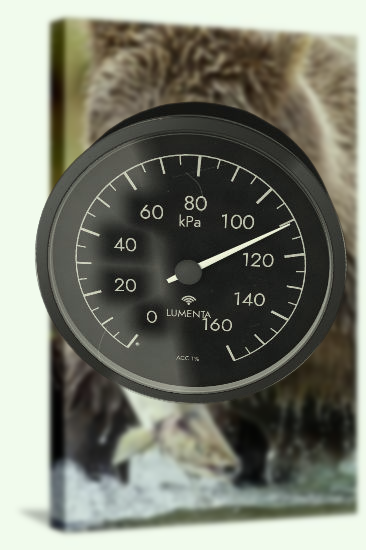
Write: kPa 110
